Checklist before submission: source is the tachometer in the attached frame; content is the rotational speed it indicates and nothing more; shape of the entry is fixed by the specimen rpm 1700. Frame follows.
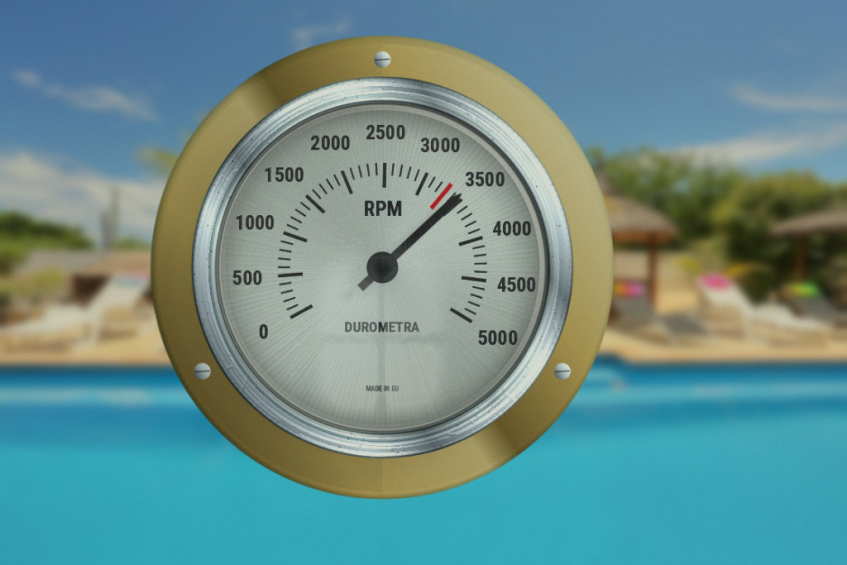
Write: rpm 3450
